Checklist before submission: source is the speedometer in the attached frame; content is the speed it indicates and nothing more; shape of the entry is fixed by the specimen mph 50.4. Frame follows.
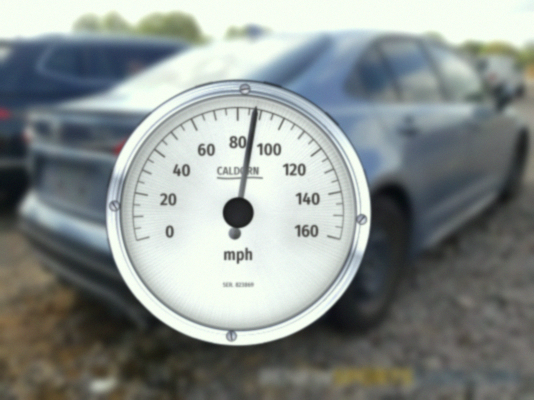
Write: mph 87.5
